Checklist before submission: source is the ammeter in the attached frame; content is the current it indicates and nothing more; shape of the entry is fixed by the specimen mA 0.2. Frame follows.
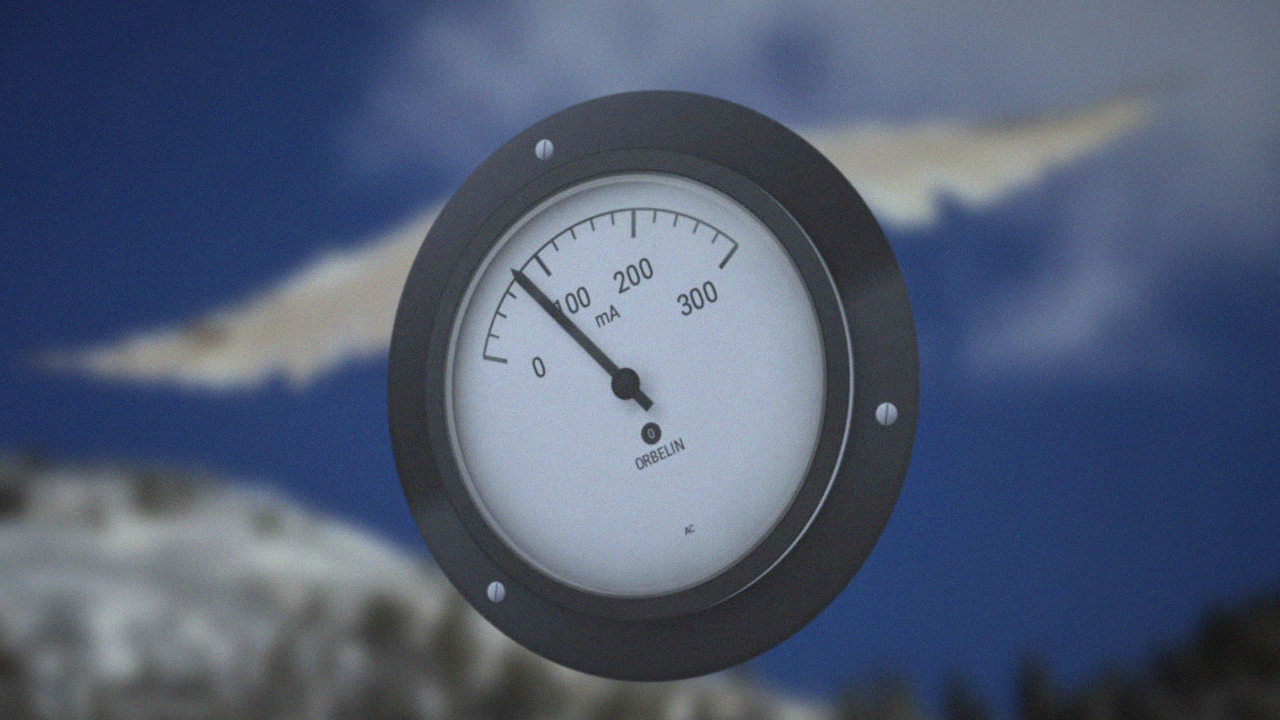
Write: mA 80
